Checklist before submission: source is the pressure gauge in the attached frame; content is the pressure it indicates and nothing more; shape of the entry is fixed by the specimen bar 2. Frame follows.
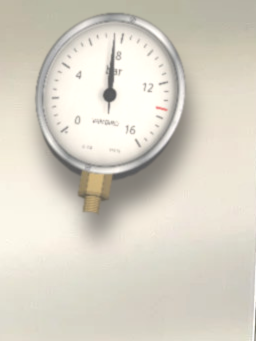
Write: bar 7.5
